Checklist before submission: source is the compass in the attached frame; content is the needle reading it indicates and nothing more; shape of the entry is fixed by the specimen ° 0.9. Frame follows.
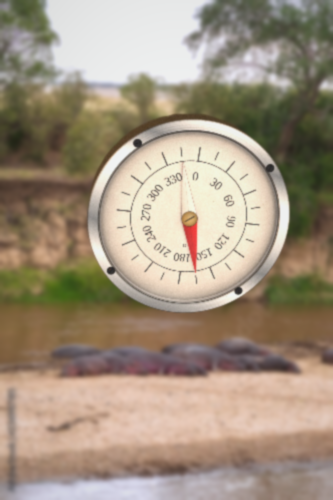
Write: ° 165
